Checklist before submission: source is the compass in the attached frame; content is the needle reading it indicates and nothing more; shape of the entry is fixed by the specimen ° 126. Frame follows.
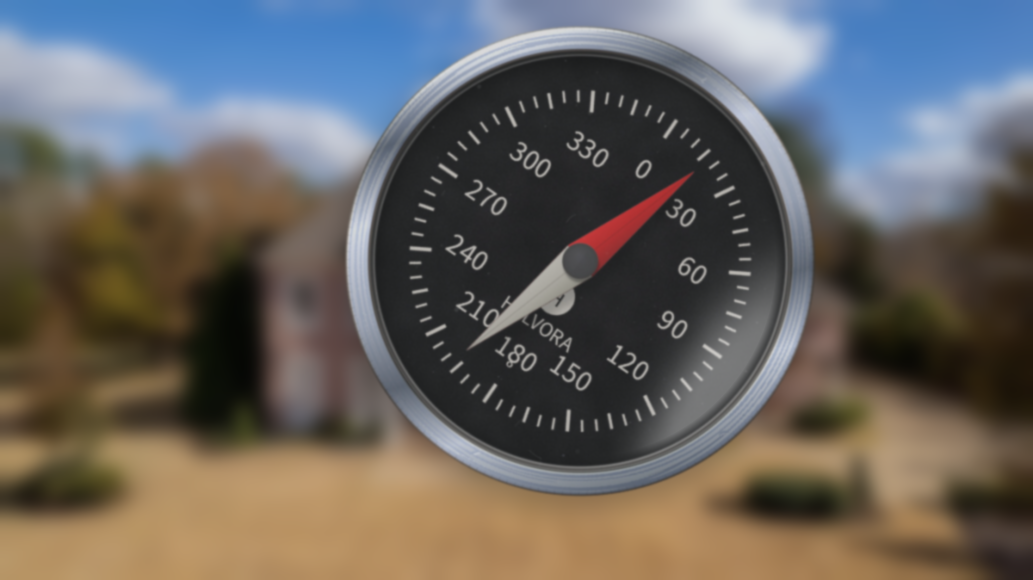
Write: ° 17.5
